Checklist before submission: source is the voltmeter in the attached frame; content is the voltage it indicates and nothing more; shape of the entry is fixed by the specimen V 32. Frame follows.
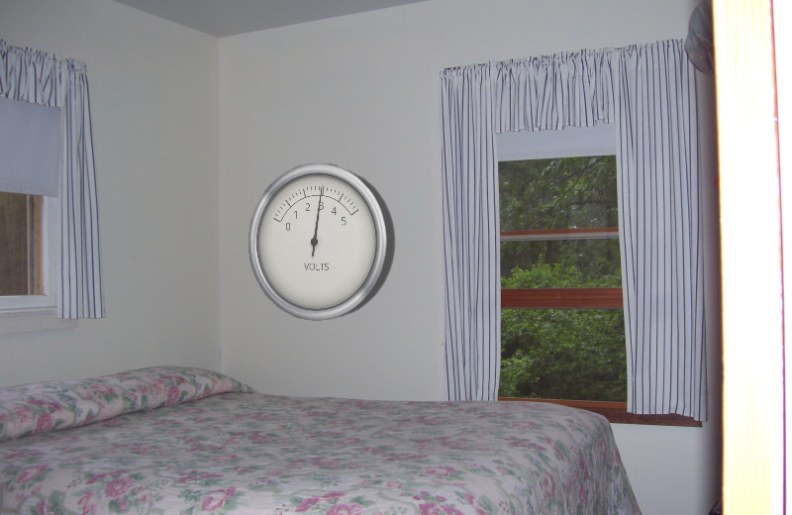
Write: V 3
